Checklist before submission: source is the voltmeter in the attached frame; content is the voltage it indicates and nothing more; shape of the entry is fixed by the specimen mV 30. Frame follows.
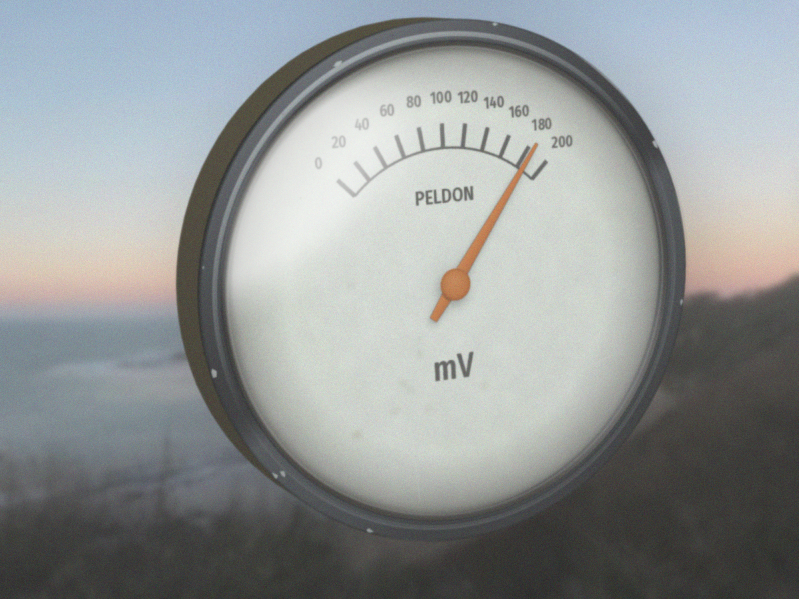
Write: mV 180
